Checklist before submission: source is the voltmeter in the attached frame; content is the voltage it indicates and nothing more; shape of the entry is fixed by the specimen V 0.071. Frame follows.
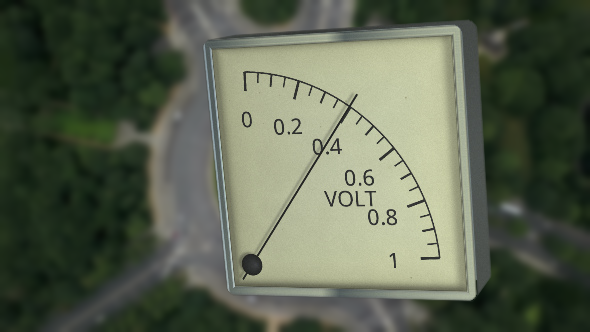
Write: V 0.4
